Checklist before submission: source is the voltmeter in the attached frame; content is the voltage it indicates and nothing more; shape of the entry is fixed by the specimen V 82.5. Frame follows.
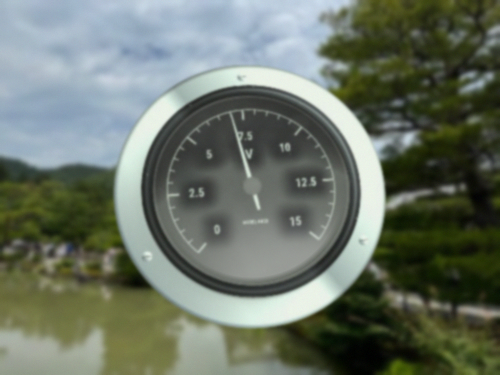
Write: V 7
